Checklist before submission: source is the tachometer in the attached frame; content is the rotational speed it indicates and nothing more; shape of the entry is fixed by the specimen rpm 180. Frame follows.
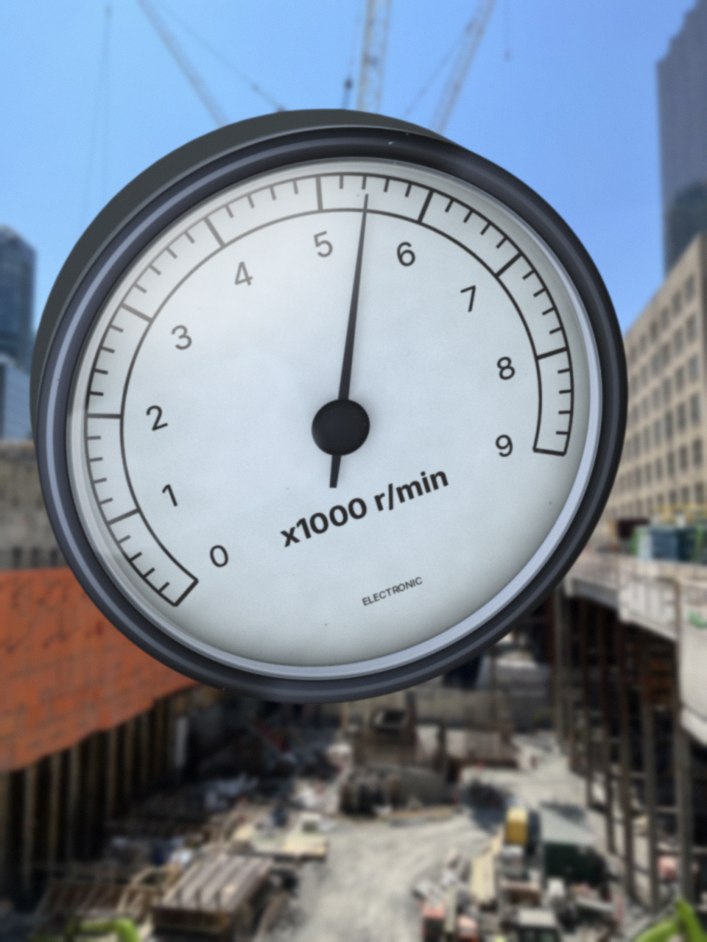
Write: rpm 5400
